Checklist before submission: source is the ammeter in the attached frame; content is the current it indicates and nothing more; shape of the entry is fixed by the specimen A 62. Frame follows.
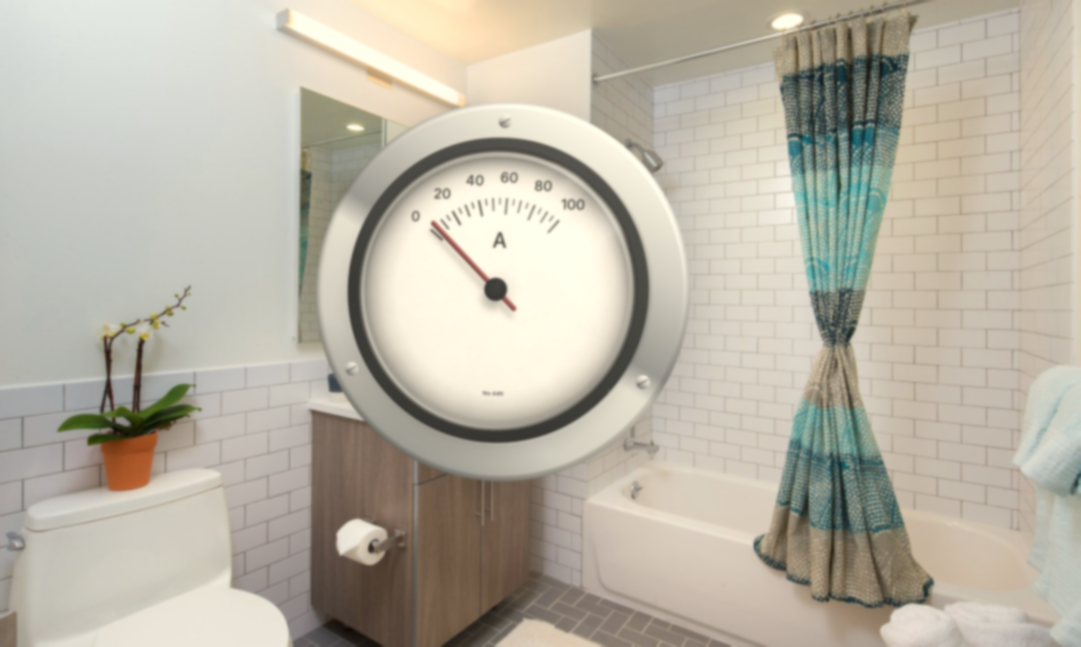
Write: A 5
